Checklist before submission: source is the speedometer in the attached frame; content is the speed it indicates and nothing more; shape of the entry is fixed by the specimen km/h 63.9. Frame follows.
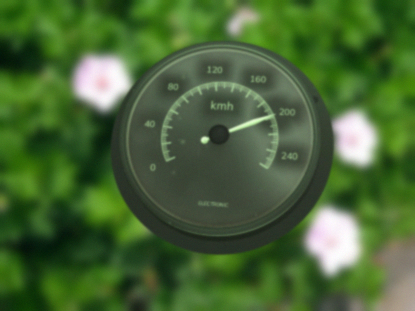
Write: km/h 200
